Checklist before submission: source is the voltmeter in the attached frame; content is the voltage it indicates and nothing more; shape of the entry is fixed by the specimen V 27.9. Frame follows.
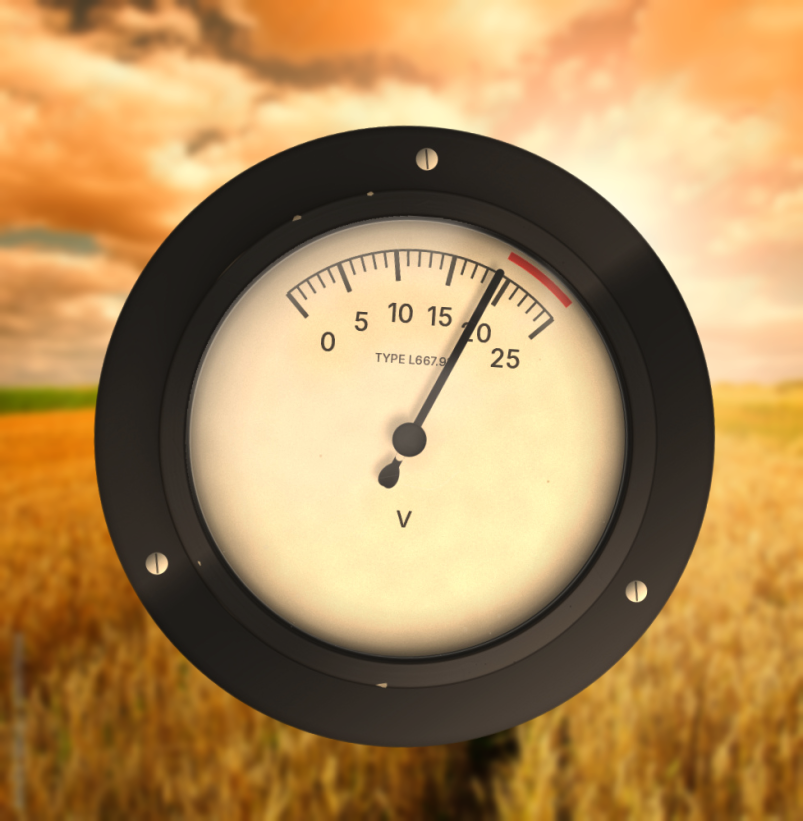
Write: V 19
